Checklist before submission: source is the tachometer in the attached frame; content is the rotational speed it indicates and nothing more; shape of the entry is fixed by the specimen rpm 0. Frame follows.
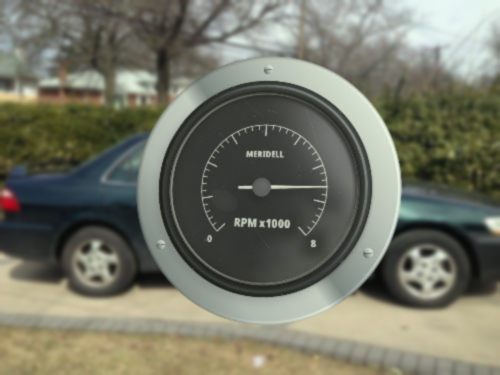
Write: rpm 6600
